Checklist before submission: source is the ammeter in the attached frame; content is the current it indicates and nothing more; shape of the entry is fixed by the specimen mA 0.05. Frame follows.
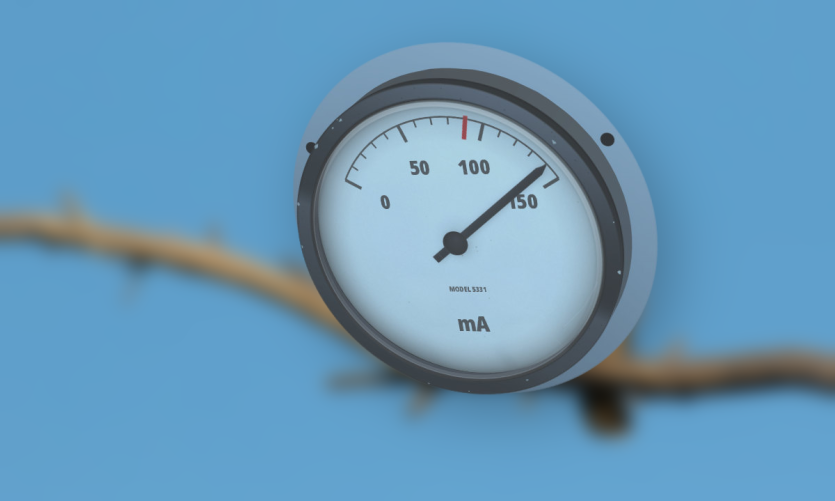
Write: mA 140
